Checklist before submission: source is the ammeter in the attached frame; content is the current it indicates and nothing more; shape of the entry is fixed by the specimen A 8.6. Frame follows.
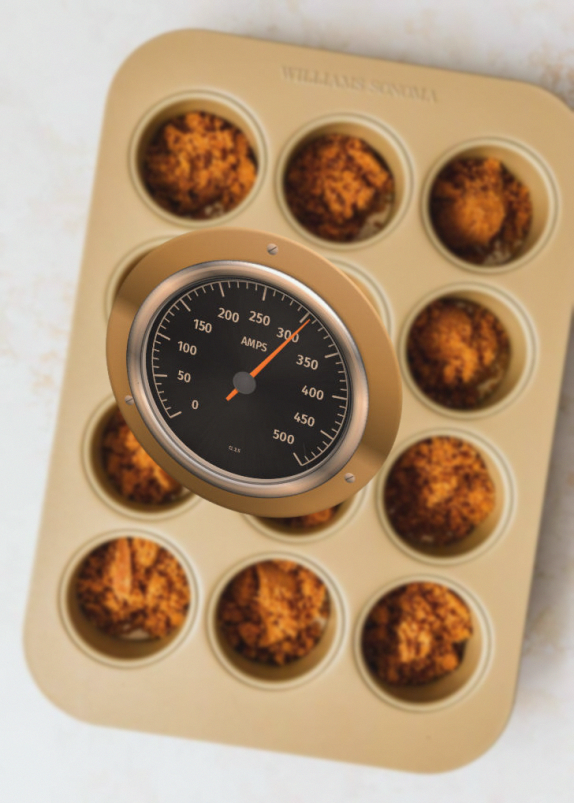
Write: A 305
